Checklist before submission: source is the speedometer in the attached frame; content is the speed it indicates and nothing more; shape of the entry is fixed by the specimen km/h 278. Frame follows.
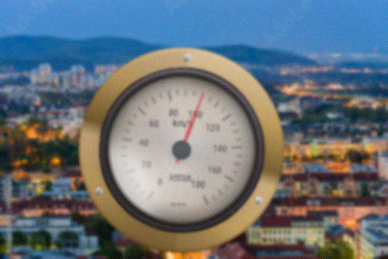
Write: km/h 100
